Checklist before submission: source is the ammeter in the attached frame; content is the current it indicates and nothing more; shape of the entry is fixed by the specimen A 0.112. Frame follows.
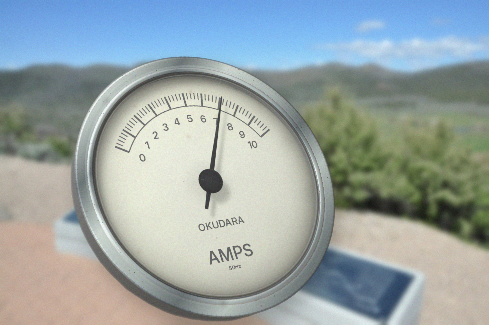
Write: A 7
